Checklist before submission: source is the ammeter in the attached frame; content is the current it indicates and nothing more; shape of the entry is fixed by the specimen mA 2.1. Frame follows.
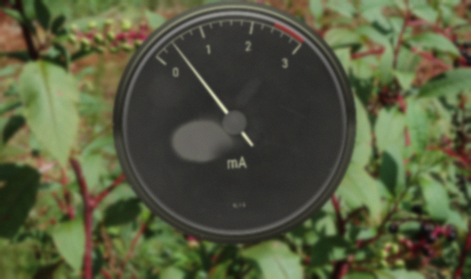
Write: mA 0.4
